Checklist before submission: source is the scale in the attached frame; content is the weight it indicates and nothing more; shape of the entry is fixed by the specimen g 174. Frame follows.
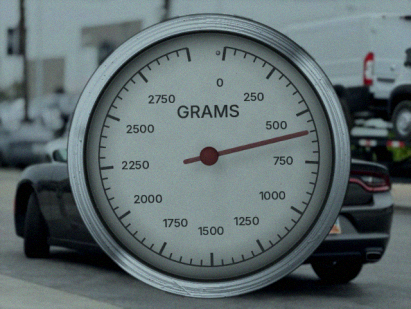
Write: g 600
